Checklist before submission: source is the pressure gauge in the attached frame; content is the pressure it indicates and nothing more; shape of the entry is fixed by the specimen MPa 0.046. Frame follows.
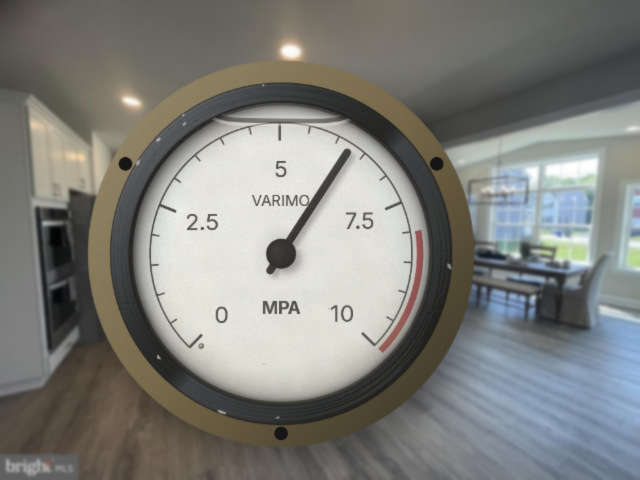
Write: MPa 6.25
